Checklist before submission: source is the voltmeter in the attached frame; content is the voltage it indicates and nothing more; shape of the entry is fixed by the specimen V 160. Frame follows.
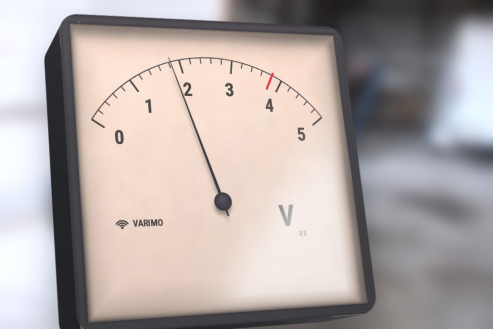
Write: V 1.8
